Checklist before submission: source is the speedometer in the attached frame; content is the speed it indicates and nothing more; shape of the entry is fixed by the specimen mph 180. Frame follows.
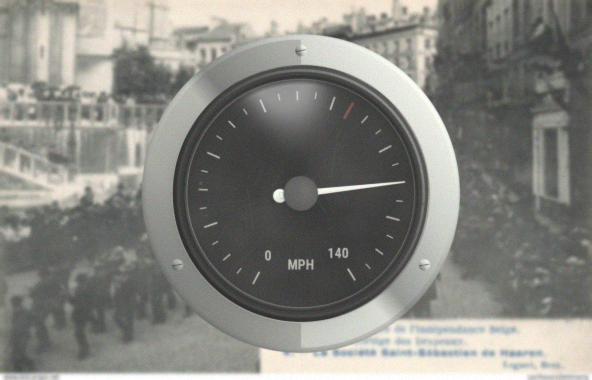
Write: mph 110
